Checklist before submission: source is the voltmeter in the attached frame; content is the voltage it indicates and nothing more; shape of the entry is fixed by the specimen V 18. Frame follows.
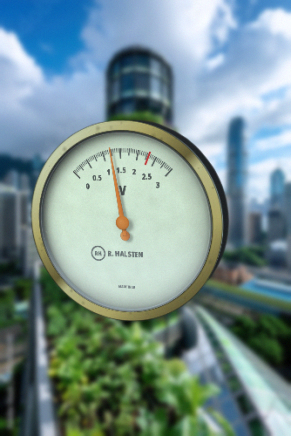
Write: V 1.25
